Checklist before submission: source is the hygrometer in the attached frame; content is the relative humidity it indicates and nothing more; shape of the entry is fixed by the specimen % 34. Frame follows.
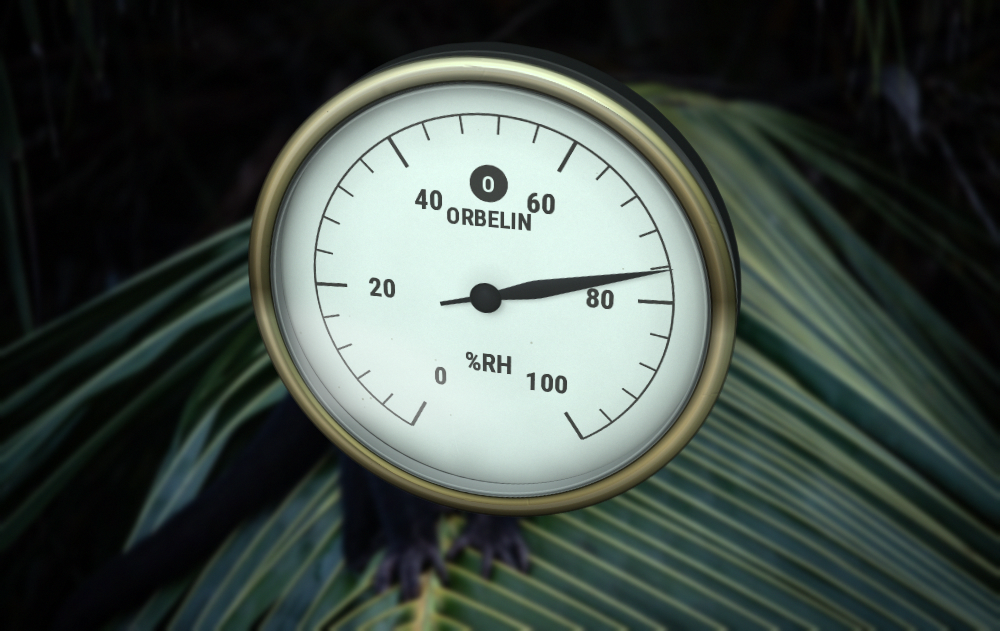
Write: % 76
